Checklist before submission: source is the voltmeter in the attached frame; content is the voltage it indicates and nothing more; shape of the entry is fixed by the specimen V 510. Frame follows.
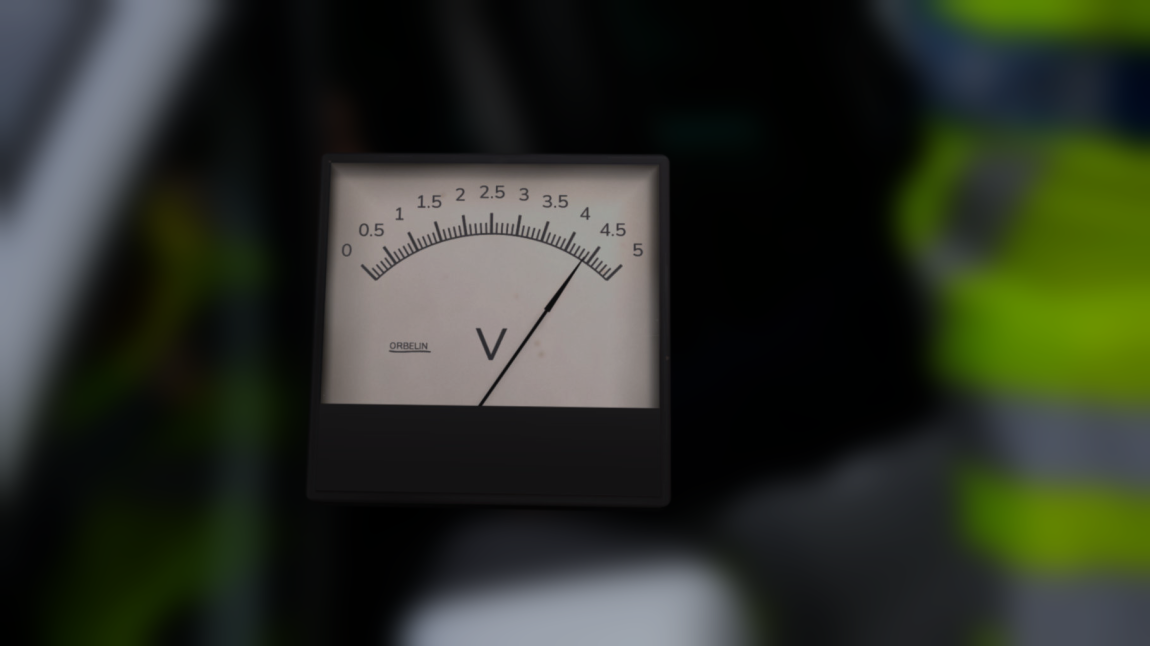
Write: V 4.4
